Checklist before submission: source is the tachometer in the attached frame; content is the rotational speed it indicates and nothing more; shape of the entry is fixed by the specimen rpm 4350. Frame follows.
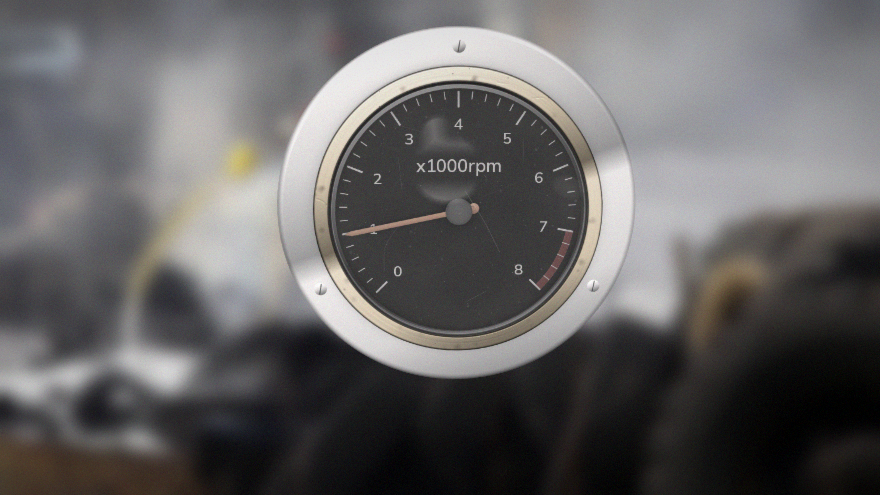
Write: rpm 1000
